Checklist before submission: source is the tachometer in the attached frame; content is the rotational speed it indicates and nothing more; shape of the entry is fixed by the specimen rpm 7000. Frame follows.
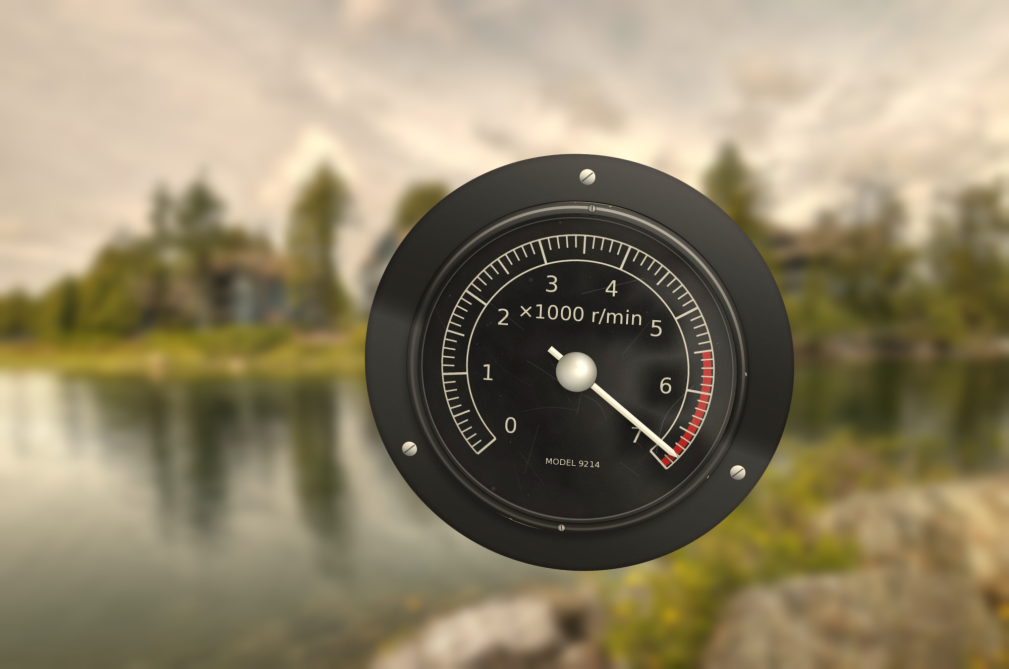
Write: rpm 6800
